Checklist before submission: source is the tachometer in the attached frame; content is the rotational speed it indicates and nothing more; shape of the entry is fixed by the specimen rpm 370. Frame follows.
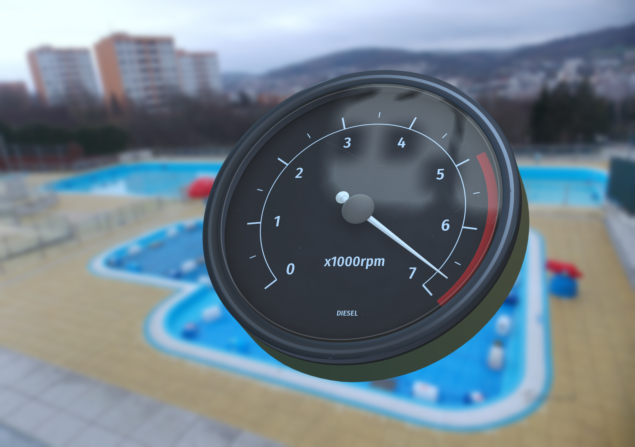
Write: rpm 6750
